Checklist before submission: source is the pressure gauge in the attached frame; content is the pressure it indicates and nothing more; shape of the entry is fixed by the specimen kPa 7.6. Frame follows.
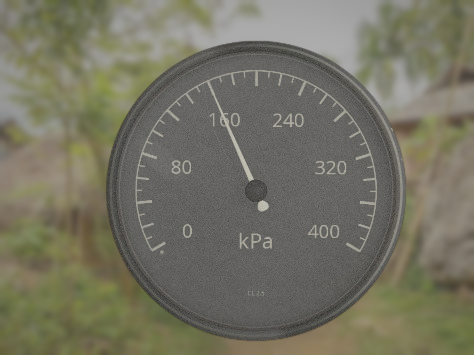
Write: kPa 160
